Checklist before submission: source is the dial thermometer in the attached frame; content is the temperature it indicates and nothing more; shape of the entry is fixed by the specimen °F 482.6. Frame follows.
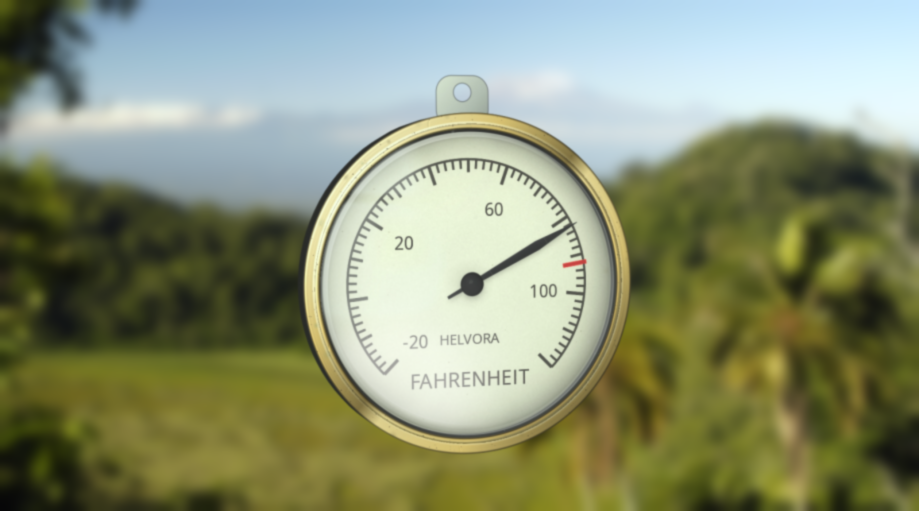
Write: °F 82
